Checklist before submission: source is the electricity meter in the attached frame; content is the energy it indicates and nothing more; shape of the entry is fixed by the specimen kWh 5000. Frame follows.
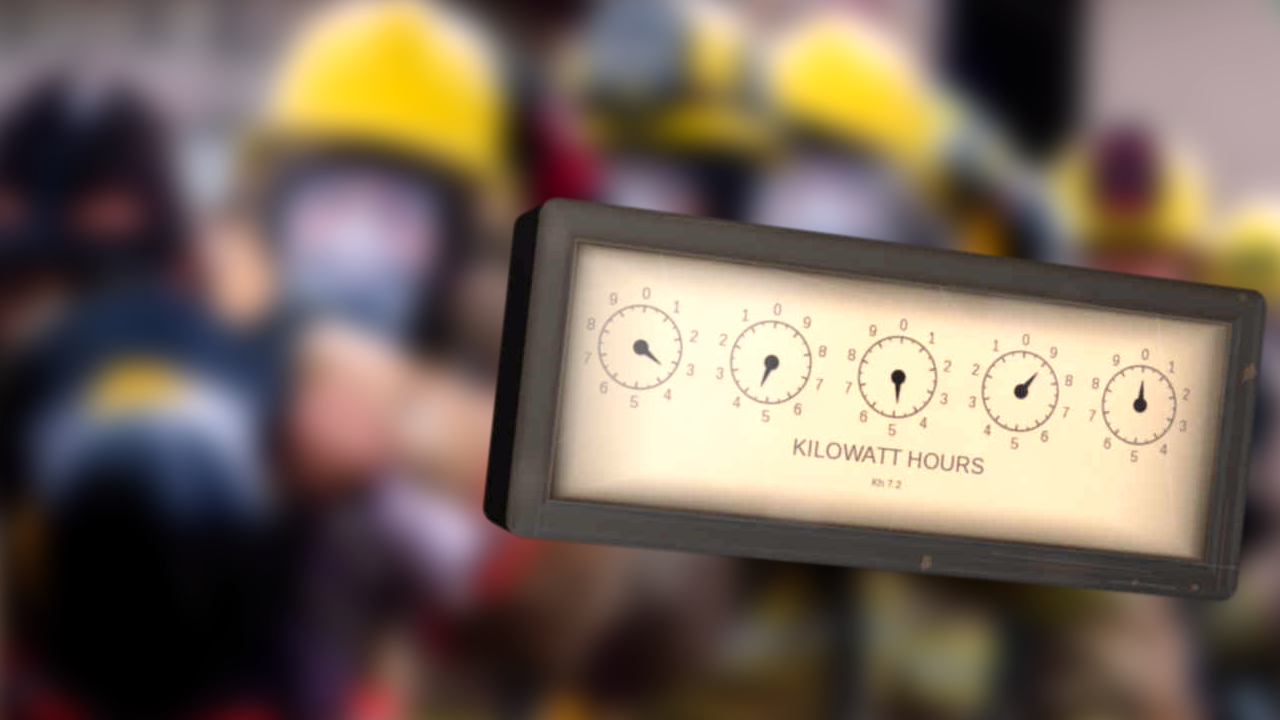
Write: kWh 34490
